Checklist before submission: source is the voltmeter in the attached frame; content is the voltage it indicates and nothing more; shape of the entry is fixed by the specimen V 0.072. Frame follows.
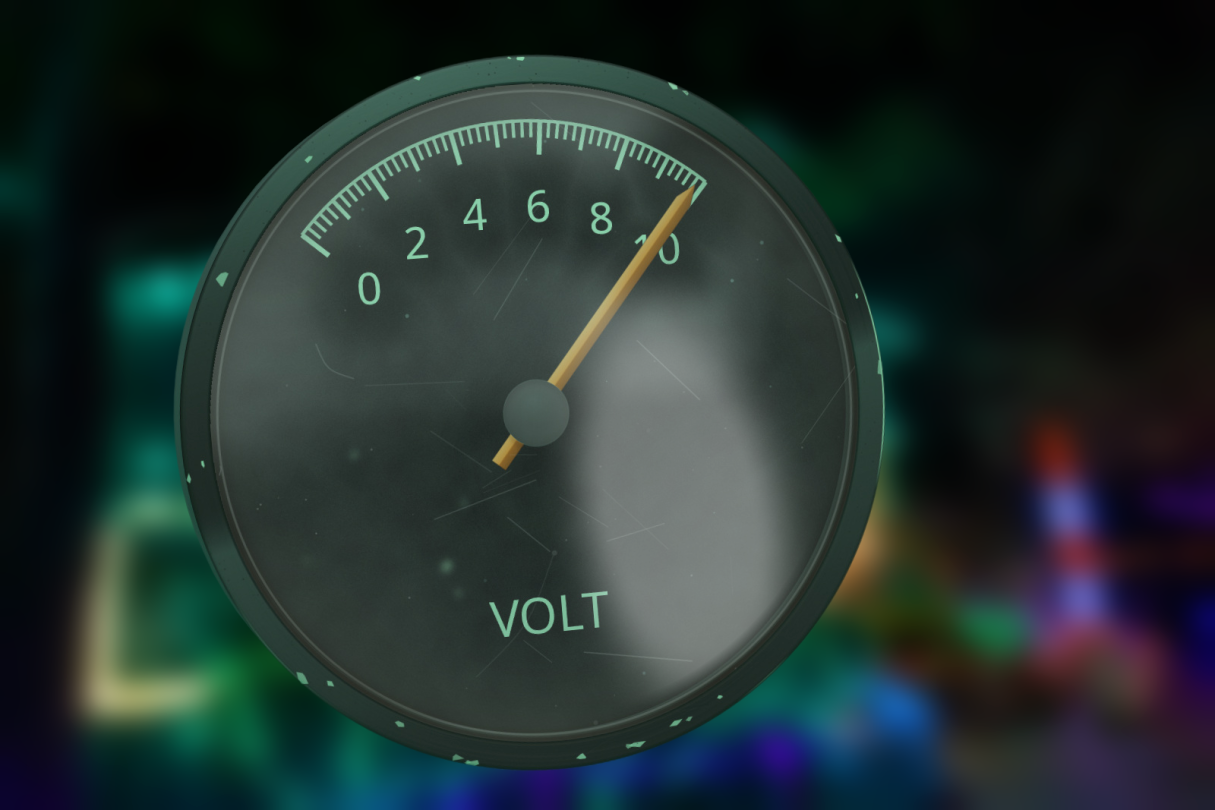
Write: V 9.8
